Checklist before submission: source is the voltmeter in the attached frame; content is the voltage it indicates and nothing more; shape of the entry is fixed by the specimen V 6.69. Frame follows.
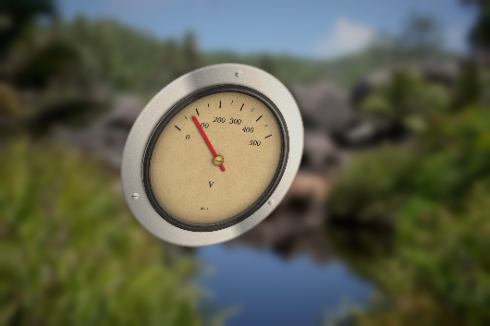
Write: V 75
